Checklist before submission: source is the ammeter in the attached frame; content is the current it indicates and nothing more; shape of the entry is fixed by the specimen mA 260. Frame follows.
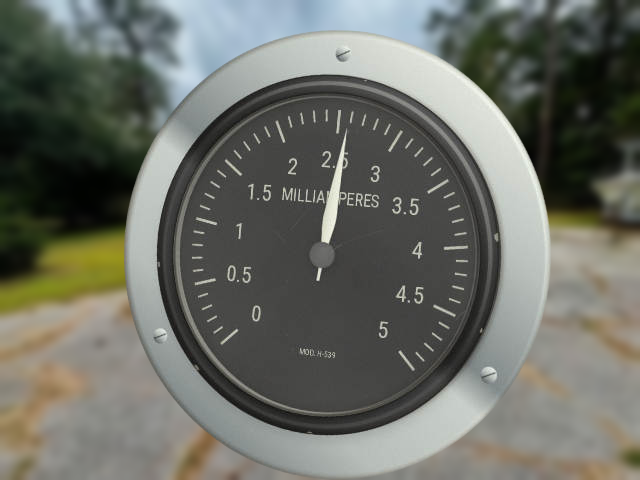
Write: mA 2.6
